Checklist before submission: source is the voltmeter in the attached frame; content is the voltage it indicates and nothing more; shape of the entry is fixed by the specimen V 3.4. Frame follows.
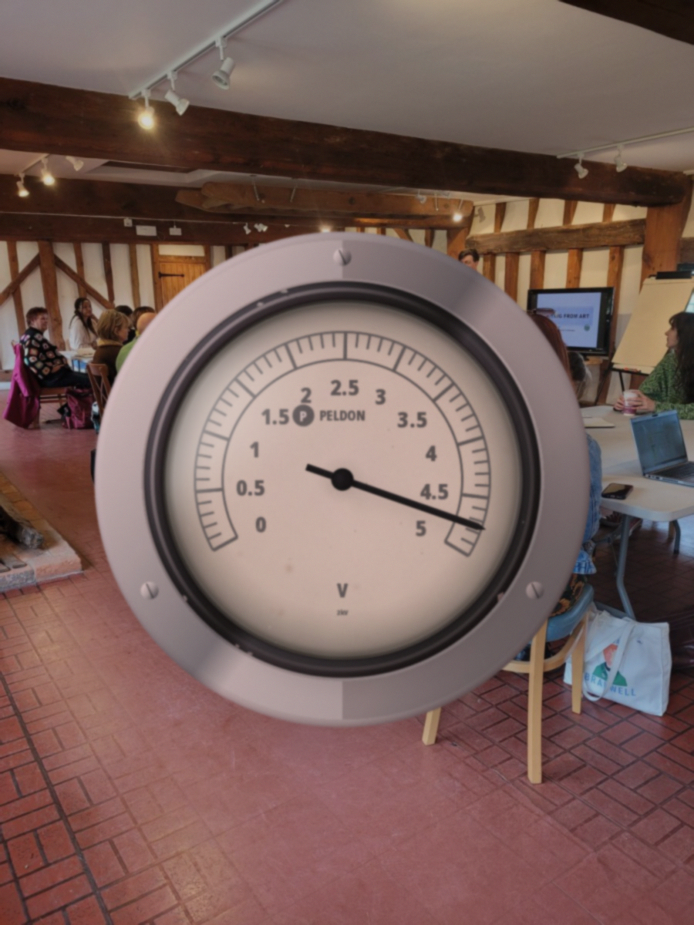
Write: V 4.75
